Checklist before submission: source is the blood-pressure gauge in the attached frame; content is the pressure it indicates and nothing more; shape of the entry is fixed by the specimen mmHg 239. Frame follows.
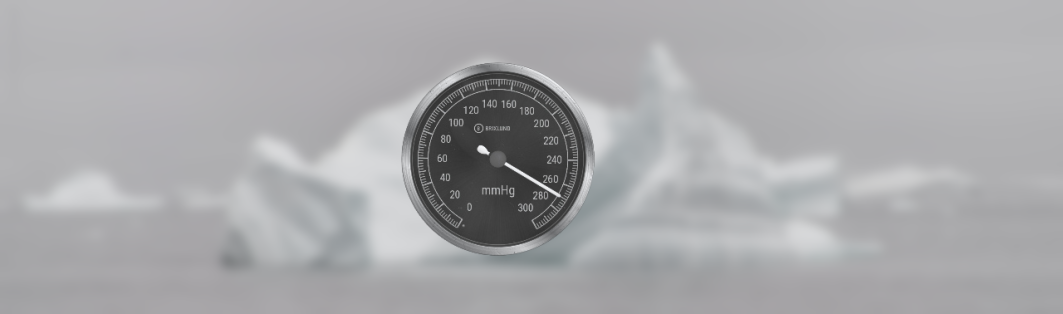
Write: mmHg 270
